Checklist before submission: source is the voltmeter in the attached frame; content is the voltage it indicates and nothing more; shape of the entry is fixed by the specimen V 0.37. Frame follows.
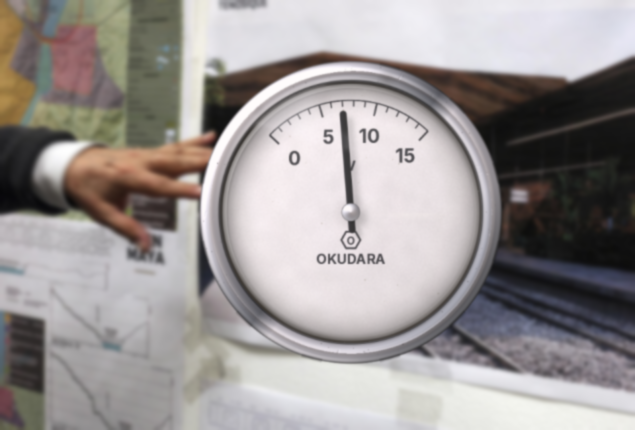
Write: V 7
